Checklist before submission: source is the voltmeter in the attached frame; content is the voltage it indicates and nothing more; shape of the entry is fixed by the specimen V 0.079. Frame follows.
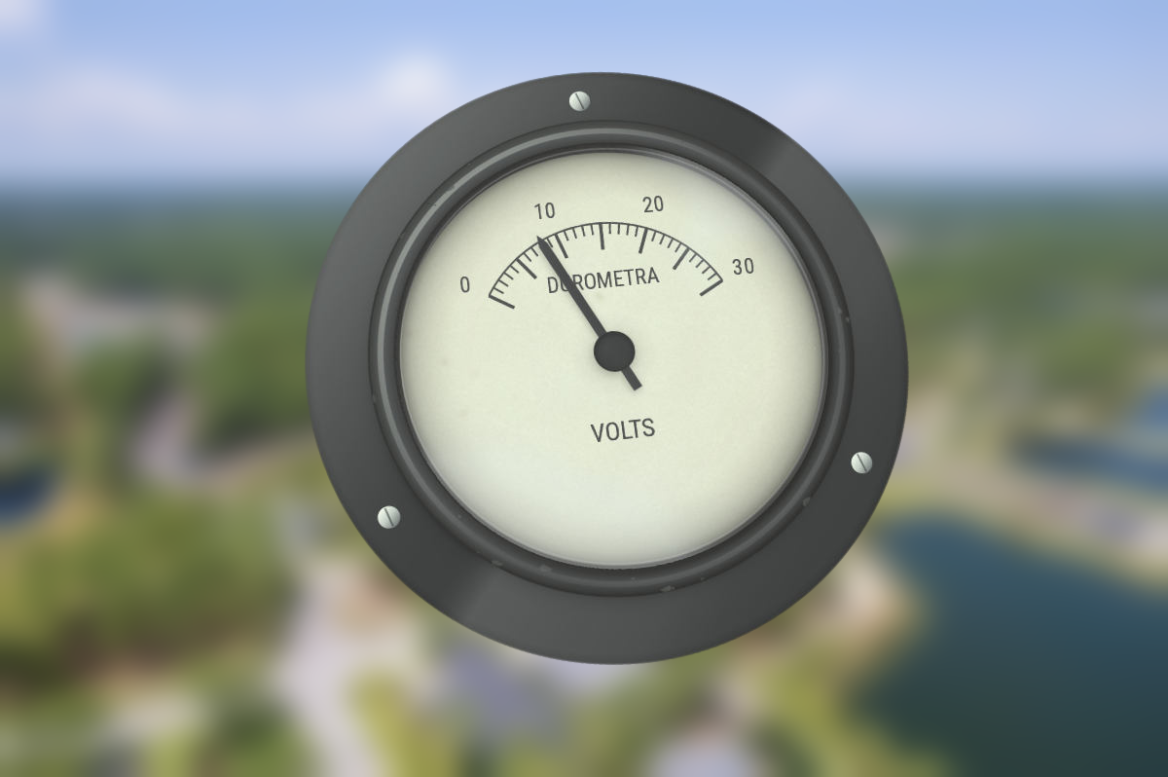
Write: V 8
